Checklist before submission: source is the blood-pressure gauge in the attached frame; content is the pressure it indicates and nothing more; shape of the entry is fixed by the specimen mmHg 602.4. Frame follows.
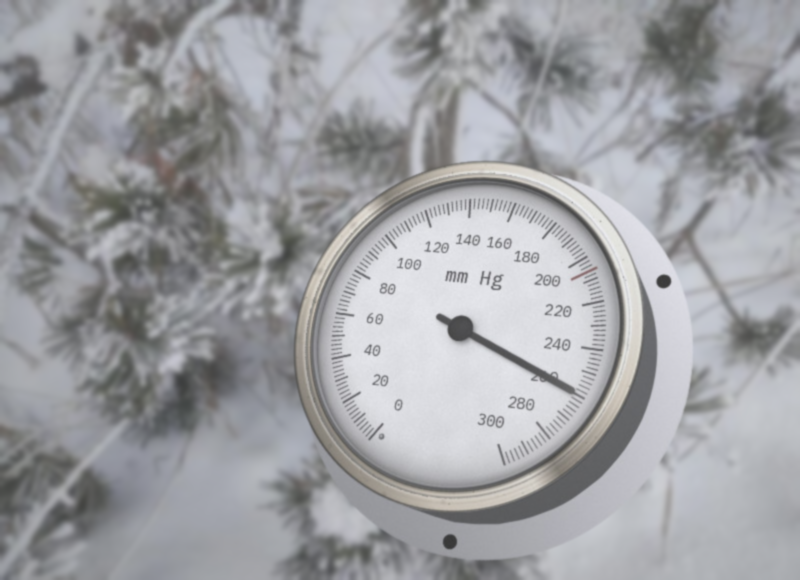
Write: mmHg 260
